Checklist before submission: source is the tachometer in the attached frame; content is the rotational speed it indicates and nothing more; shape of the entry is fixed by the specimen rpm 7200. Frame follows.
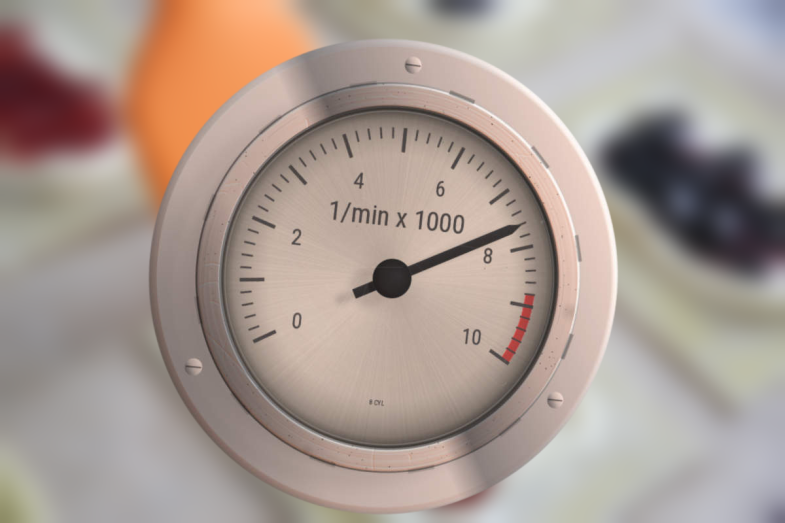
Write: rpm 7600
